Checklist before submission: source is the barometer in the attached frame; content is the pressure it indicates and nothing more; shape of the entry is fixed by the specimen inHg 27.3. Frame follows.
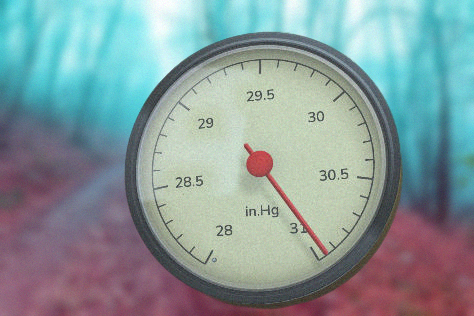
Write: inHg 30.95
